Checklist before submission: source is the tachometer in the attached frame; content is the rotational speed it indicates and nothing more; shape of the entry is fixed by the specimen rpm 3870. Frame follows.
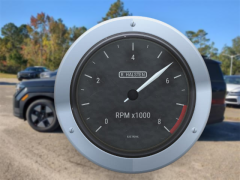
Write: rpm 5500
